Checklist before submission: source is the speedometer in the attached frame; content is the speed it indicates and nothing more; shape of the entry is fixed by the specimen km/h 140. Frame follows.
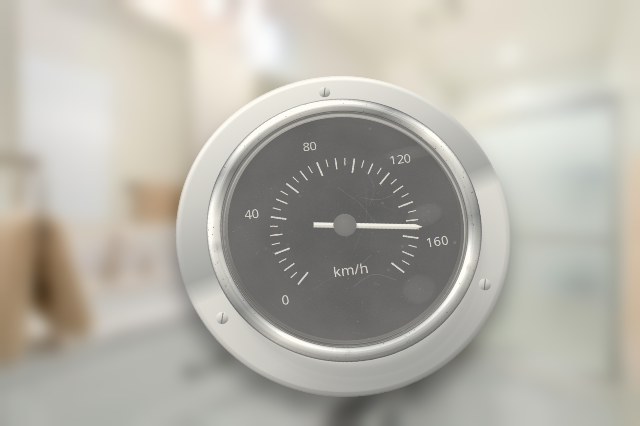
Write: km/h 155
